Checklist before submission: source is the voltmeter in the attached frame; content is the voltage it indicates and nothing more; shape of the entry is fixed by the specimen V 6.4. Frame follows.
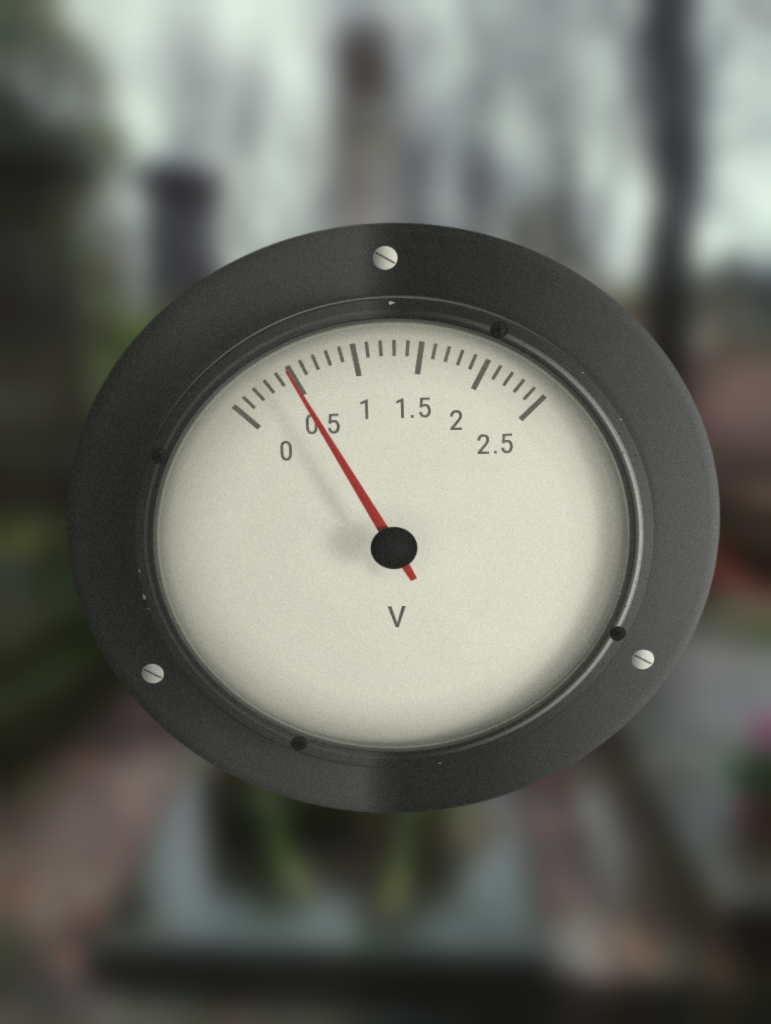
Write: V 0.5
